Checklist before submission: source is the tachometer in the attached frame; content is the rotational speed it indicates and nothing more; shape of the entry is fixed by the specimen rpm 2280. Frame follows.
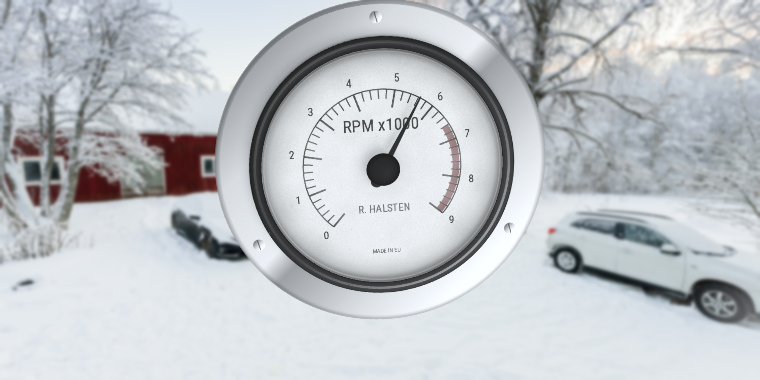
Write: rpm 5600
